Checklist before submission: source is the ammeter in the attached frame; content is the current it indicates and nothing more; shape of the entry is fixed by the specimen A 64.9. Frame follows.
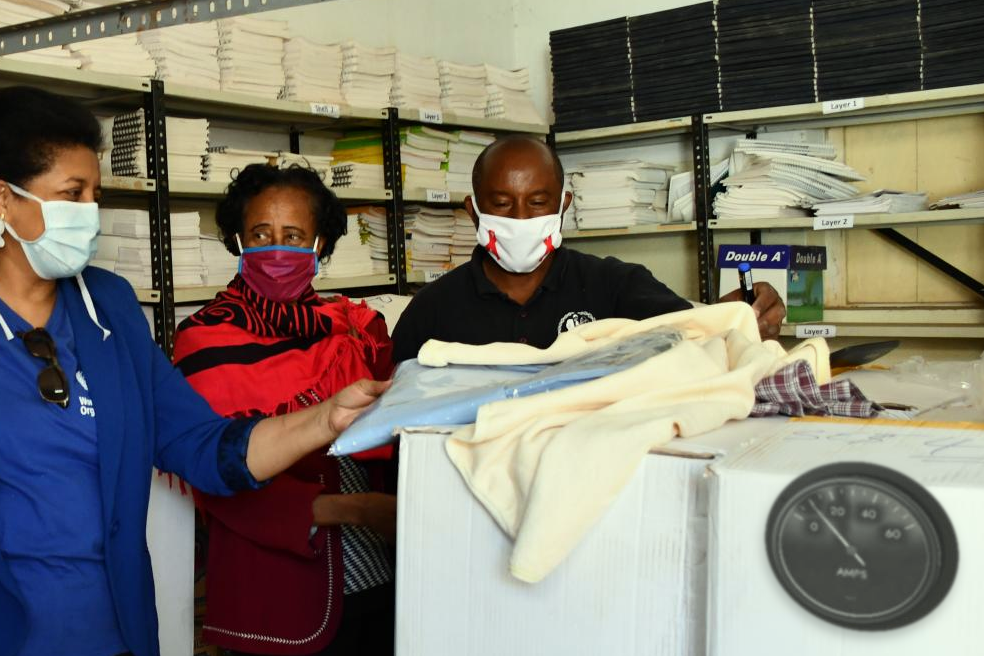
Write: A 10
